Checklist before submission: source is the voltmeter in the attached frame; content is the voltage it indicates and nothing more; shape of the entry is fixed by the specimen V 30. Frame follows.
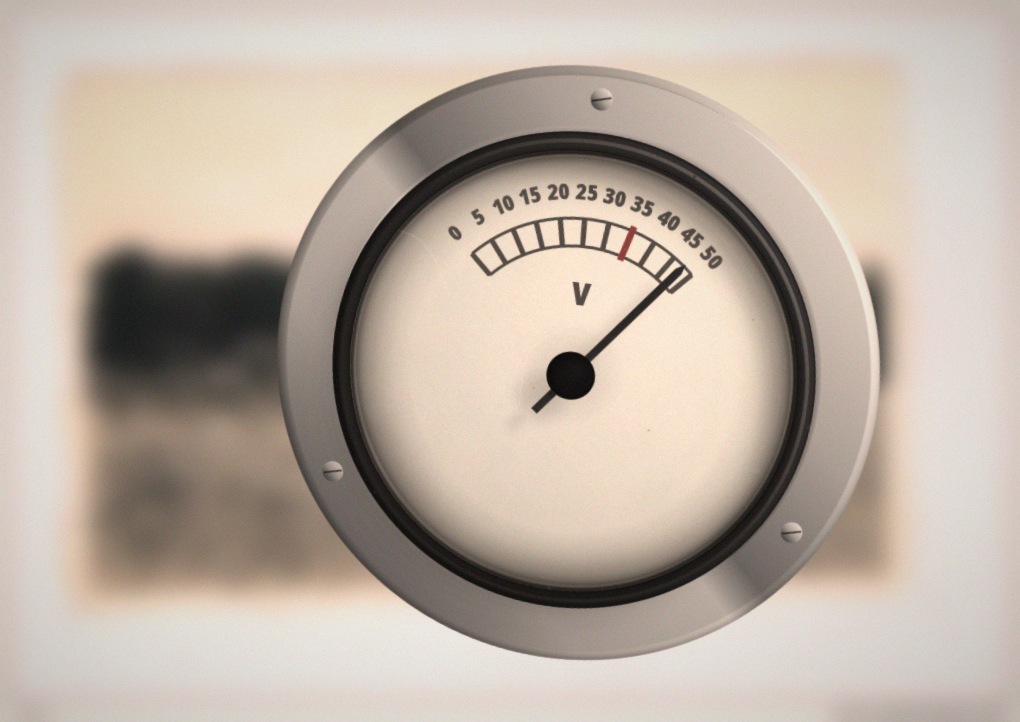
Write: V 47.5
